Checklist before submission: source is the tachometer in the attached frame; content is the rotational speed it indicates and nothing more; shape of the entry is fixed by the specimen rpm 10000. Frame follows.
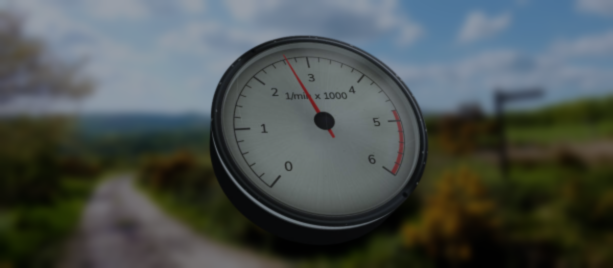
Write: rpm 2600
